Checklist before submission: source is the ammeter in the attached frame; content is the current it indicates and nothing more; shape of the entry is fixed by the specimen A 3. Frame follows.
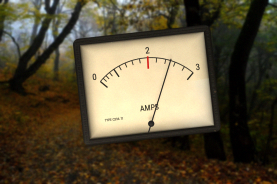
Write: A 2.5
